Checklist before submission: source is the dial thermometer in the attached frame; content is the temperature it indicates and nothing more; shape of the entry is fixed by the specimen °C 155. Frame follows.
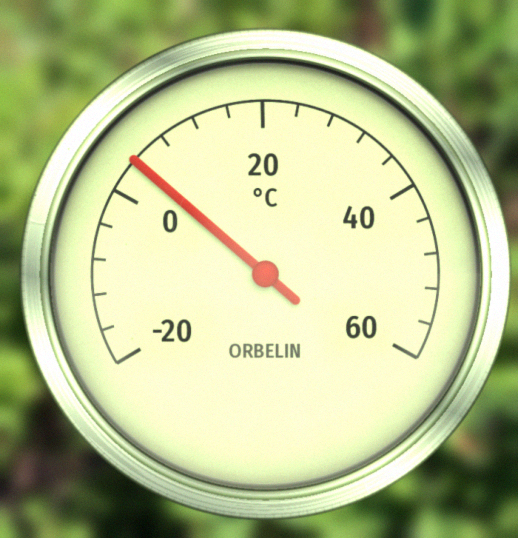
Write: °C 4
